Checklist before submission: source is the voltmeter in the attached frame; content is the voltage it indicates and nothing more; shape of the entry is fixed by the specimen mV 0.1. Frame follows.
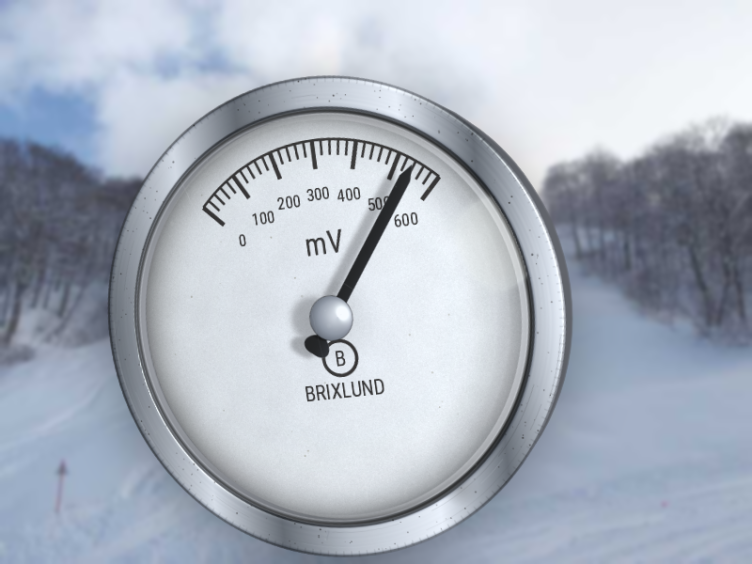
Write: mV 540
